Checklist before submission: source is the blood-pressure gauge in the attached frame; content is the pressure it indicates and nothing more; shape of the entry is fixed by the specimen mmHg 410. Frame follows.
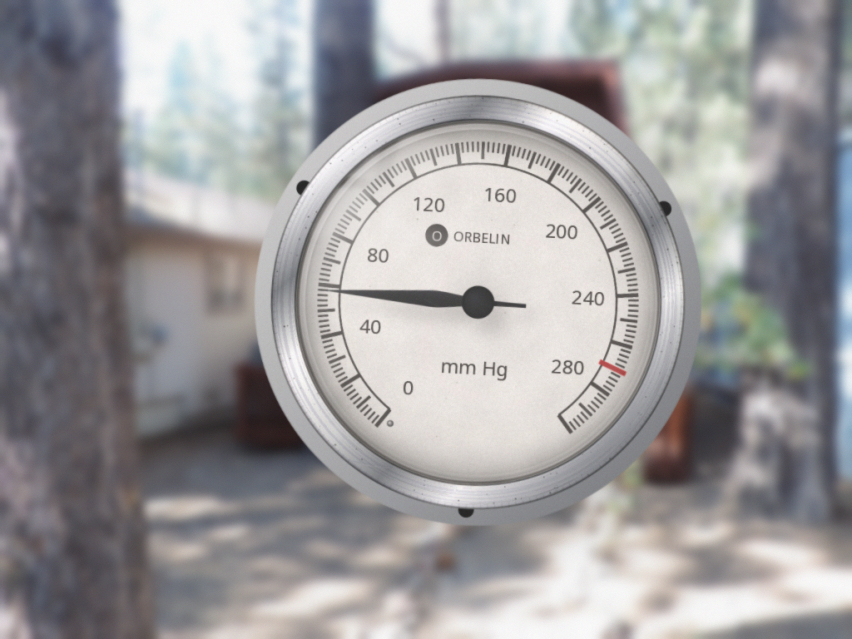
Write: mmHg 58
